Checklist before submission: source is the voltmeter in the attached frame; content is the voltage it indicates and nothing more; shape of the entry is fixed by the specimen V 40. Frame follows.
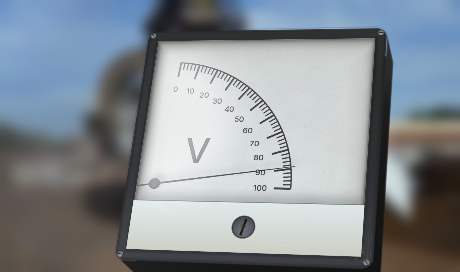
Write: V 90
